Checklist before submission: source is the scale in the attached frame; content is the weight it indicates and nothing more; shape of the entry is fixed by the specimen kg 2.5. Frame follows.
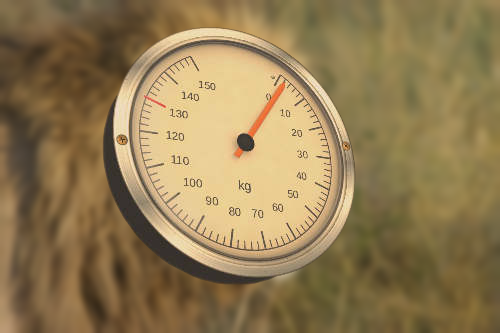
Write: kg 2
